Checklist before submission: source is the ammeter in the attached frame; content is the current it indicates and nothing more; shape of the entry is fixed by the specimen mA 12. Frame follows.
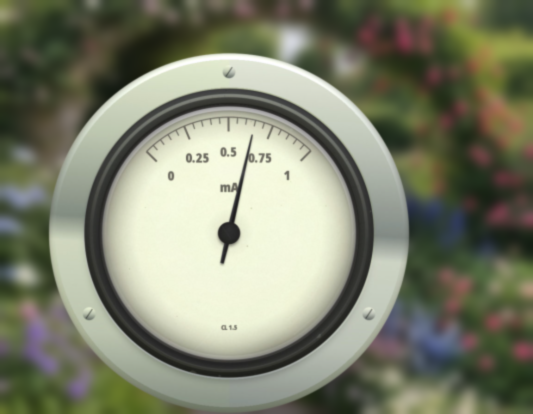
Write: mA 0.65
